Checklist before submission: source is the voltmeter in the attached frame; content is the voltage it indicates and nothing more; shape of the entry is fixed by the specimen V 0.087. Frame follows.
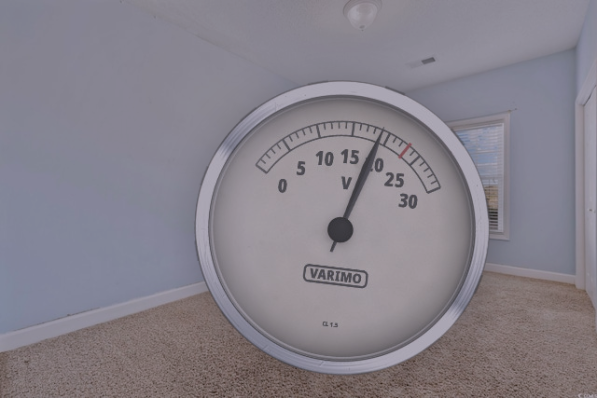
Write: V 19
